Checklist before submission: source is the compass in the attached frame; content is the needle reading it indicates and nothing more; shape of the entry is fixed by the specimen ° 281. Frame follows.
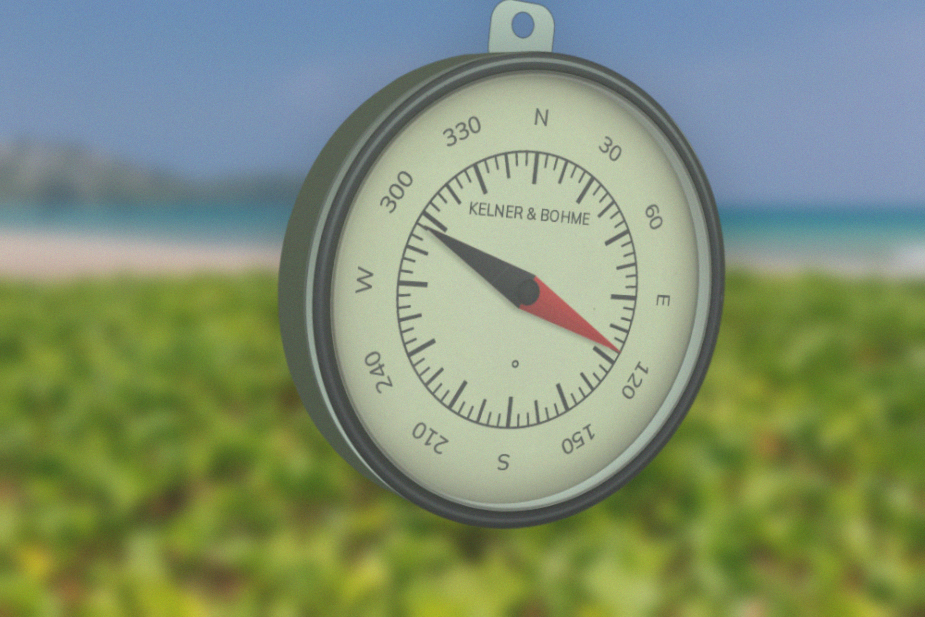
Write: ° 115
